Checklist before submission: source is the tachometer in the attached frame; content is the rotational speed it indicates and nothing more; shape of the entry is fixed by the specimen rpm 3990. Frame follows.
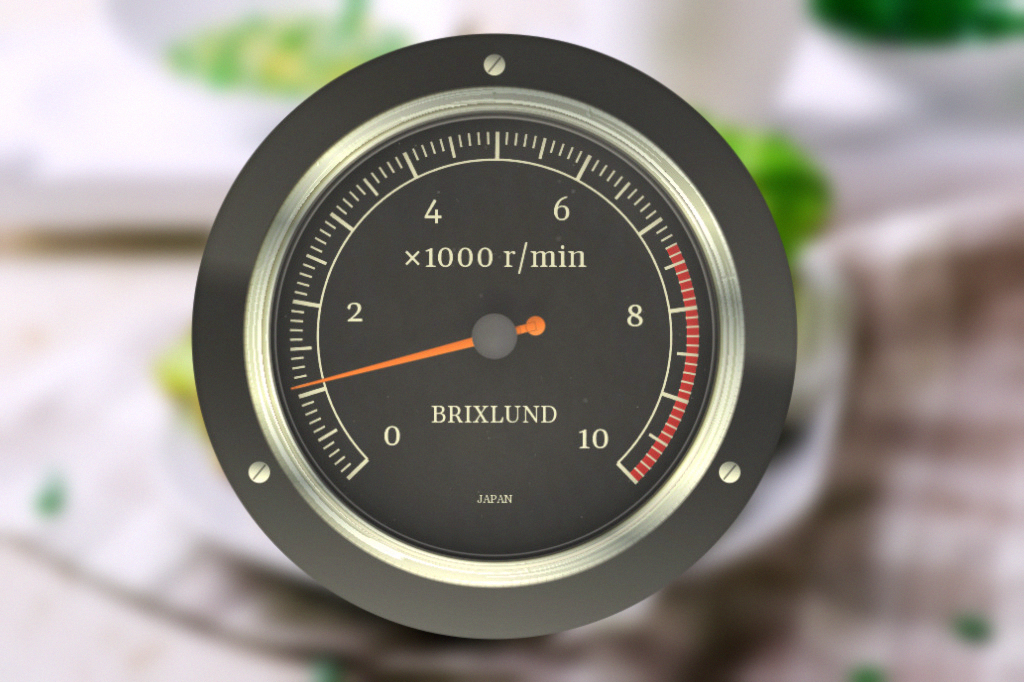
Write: rpm 1100
